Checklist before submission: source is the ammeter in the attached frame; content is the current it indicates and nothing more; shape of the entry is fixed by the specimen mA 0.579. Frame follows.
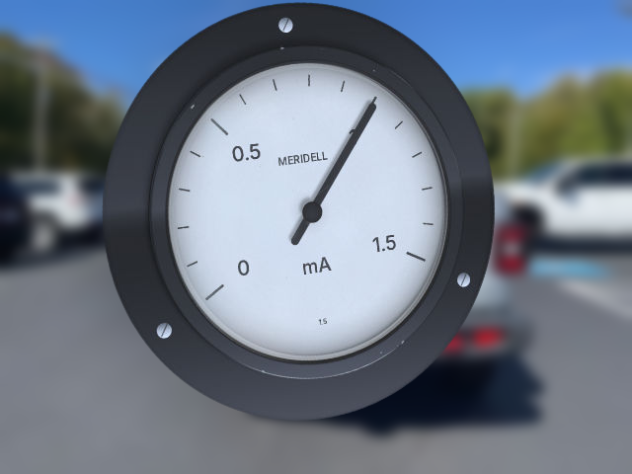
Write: mA 1
